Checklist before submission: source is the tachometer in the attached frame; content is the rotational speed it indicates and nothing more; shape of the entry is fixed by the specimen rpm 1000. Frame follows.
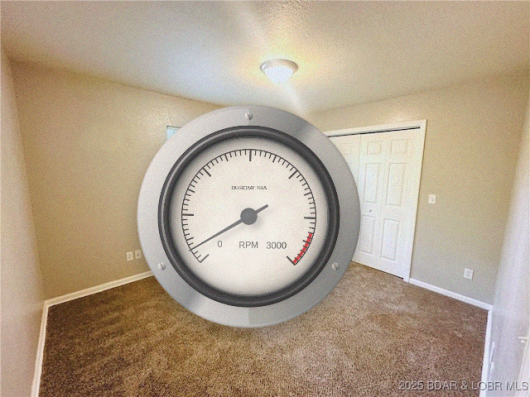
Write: rpm 150
